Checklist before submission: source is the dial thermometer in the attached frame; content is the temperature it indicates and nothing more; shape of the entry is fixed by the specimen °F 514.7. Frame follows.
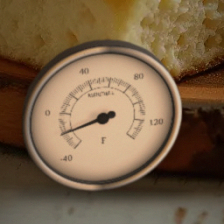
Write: °F -20
